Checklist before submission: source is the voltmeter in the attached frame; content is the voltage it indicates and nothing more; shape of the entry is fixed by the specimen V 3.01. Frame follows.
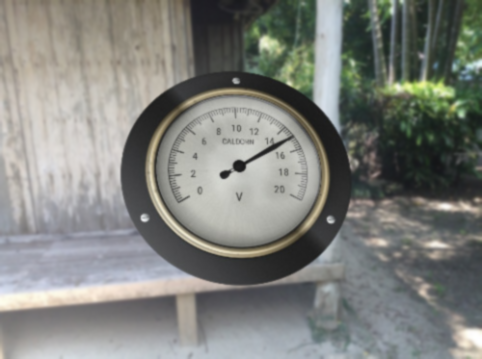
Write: V 15
